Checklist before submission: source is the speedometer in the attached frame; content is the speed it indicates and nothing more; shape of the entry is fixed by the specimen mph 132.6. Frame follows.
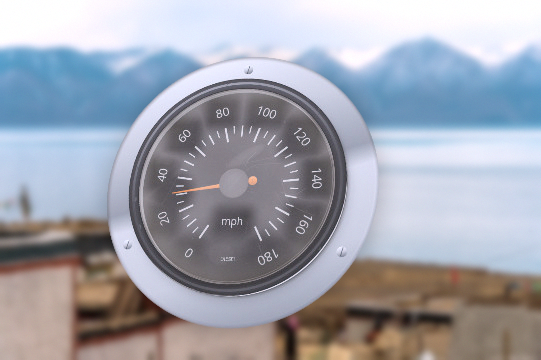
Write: mph 30
